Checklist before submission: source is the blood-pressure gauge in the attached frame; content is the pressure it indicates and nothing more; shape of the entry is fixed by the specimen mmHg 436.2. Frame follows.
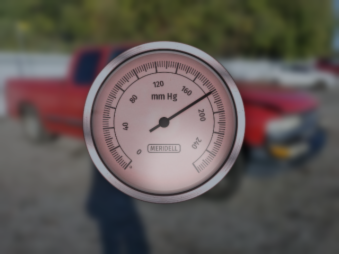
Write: mmHg 180
